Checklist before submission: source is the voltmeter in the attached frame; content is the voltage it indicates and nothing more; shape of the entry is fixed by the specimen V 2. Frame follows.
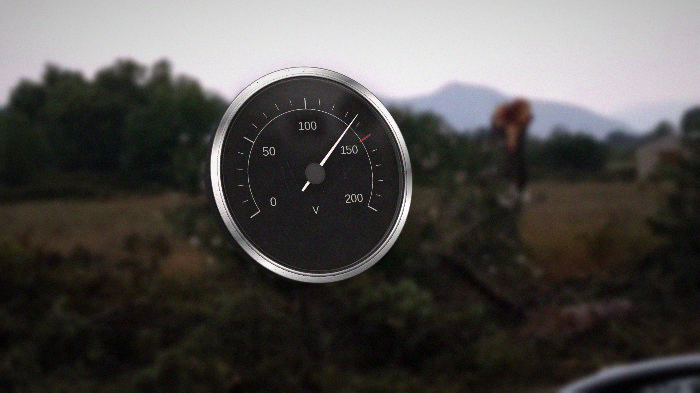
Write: V 135
